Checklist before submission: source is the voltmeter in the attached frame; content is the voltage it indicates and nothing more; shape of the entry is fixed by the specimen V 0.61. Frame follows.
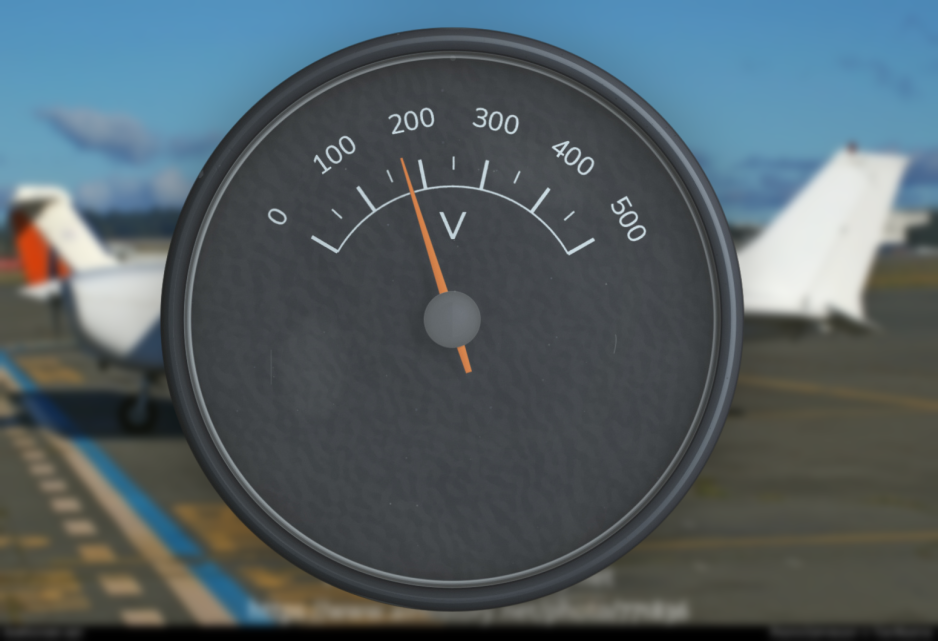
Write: V 175
